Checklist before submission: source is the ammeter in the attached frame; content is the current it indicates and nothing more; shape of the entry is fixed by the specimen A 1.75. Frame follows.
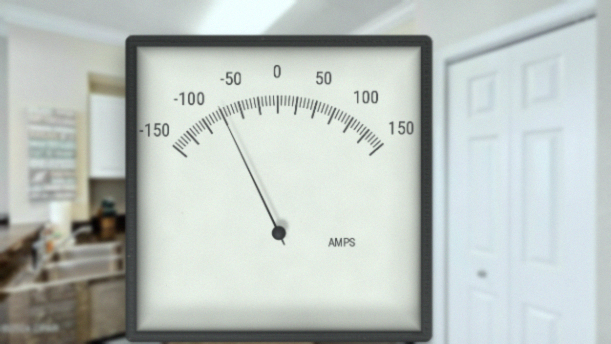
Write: A -75
